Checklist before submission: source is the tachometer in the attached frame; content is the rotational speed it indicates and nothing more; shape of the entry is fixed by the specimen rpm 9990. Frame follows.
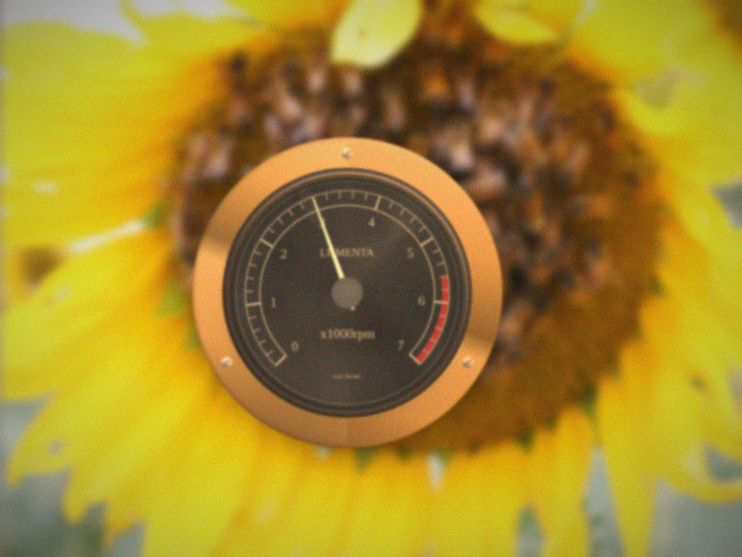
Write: rpm 3000
